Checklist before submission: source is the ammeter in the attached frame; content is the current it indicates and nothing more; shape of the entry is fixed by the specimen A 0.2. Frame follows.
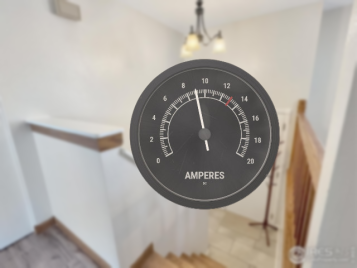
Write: A 9
